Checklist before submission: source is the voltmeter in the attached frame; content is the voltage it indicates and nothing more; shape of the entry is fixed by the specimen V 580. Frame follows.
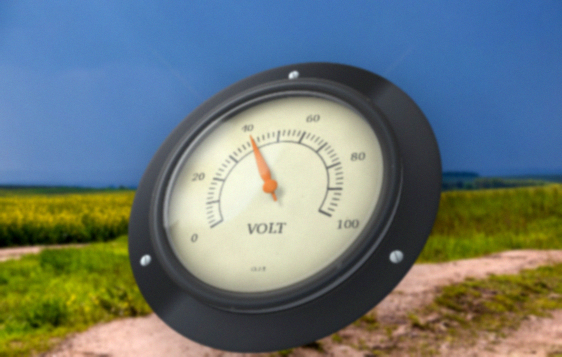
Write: V 40
